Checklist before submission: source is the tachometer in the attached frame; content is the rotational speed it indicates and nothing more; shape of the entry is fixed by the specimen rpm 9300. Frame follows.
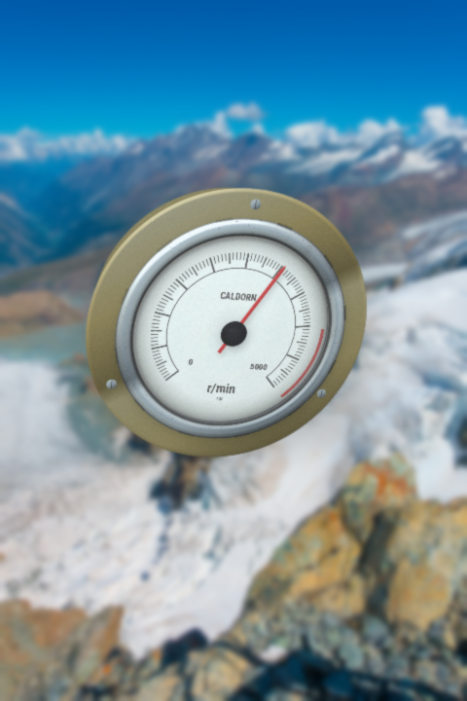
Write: rpm 3000
